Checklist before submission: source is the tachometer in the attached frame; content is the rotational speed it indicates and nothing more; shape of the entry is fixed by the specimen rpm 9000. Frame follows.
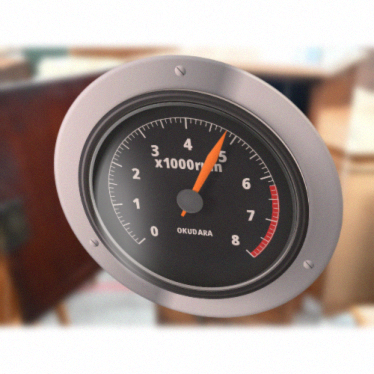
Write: rpm 4800
